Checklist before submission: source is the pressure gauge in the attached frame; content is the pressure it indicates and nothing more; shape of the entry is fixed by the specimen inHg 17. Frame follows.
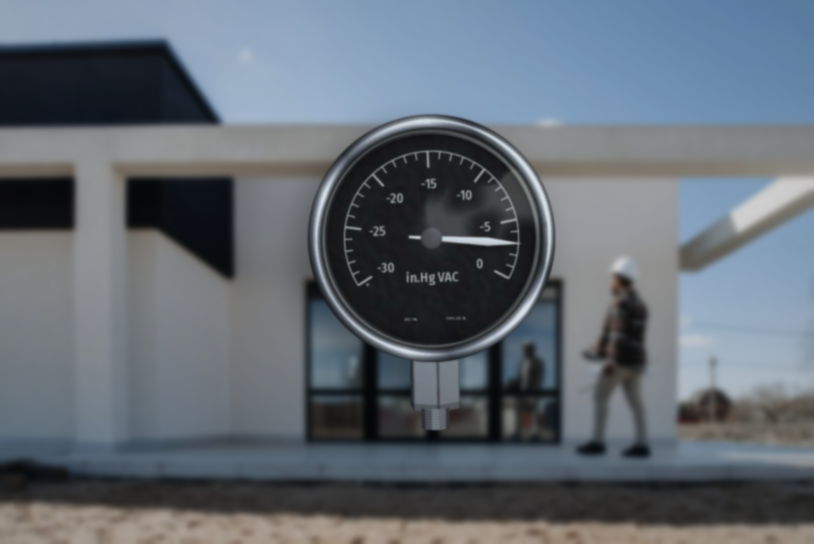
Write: inHg -3
